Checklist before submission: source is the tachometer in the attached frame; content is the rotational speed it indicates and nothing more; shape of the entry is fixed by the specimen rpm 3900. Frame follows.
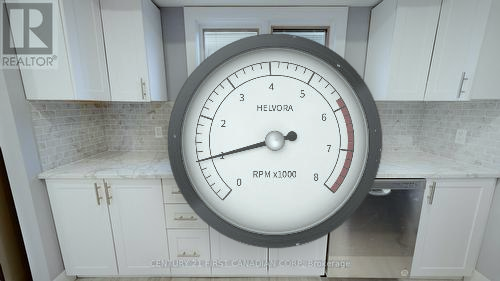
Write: rpm 1000
